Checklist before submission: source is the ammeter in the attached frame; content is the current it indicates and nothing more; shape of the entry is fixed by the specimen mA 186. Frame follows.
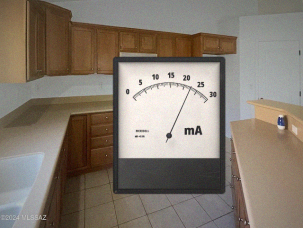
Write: mA 22.5
